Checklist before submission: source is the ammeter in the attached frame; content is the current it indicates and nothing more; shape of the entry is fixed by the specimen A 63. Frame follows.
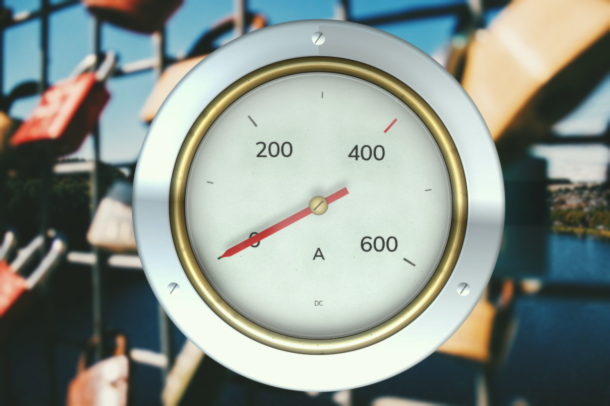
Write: A 0
